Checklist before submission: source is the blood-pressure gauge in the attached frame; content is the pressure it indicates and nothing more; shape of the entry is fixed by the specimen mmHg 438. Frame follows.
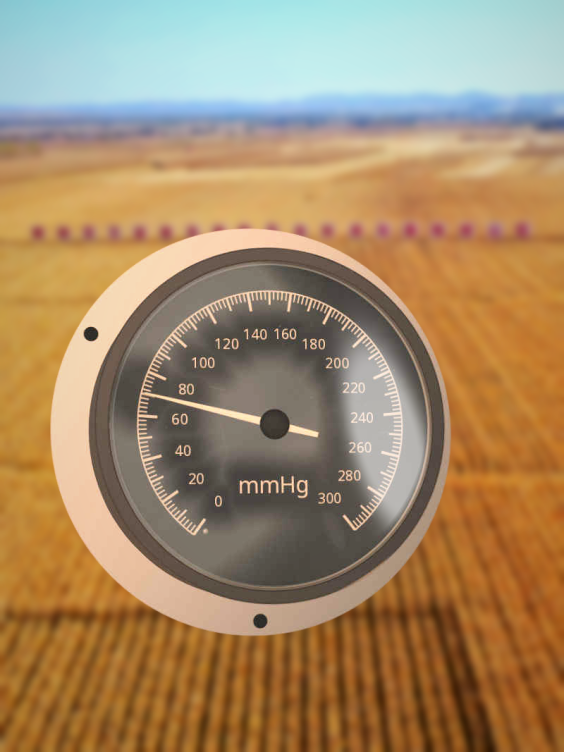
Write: mmHg 70
